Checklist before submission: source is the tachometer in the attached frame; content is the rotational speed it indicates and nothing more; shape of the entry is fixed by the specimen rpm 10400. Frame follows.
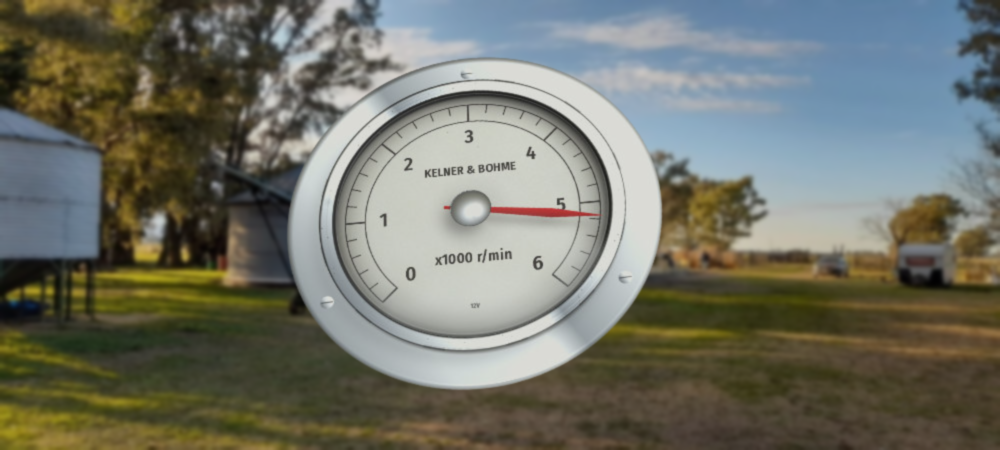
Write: rpm 5200
